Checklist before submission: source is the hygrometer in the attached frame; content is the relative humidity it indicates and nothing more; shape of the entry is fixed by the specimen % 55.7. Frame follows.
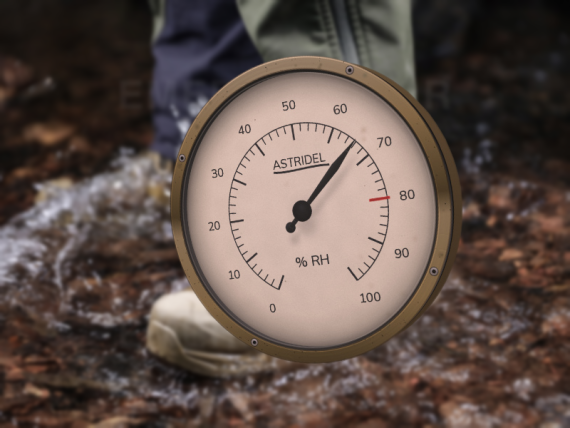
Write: % 66
